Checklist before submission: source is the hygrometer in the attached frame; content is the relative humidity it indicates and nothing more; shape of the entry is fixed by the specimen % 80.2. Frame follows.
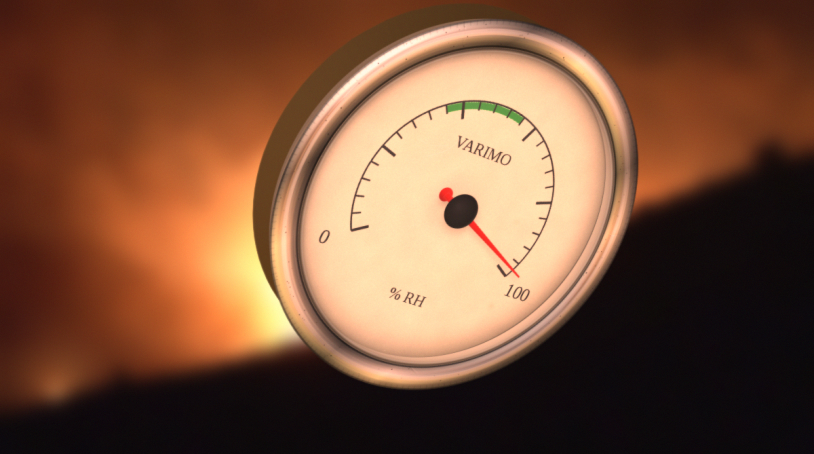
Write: % 98
